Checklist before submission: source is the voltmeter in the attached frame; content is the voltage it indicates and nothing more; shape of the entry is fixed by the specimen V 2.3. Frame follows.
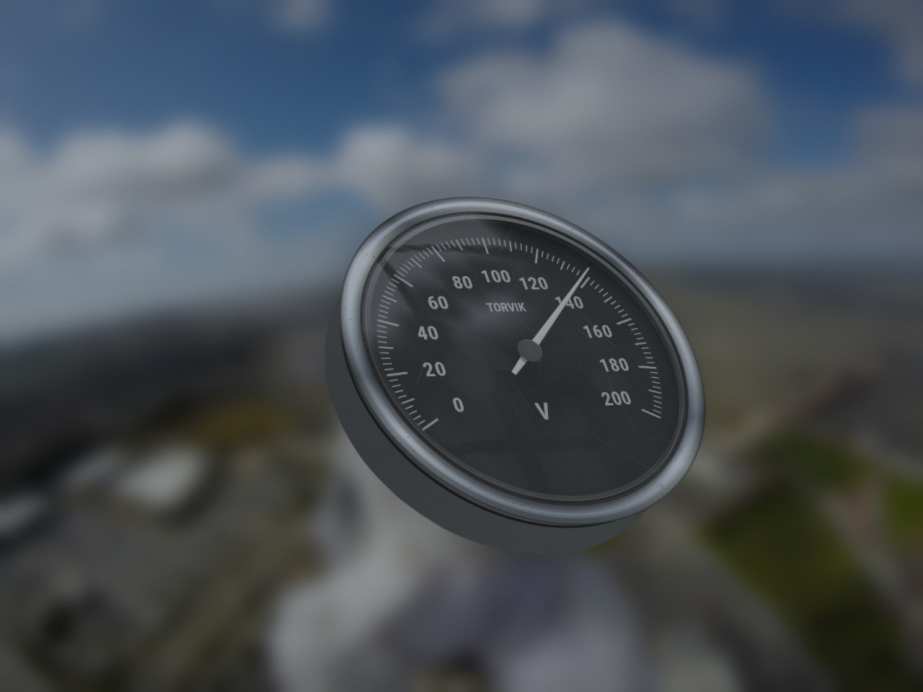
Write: V 138
